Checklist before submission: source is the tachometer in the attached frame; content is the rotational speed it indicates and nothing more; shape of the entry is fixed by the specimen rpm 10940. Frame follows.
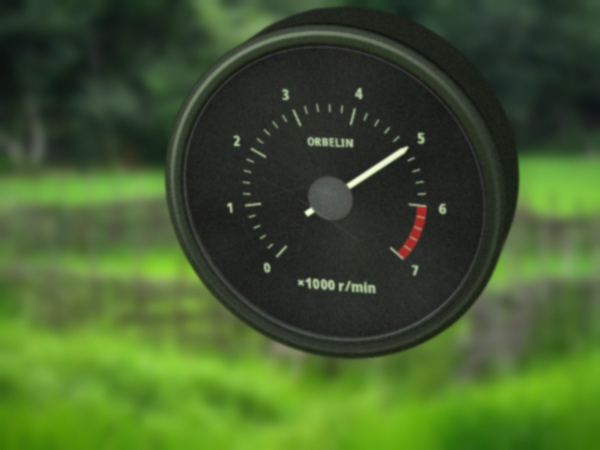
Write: rpm 5000
